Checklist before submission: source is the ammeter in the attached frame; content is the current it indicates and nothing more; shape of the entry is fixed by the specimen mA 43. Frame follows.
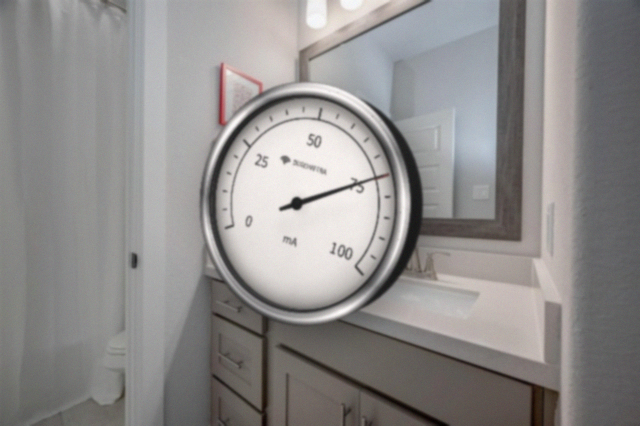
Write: mA 75
